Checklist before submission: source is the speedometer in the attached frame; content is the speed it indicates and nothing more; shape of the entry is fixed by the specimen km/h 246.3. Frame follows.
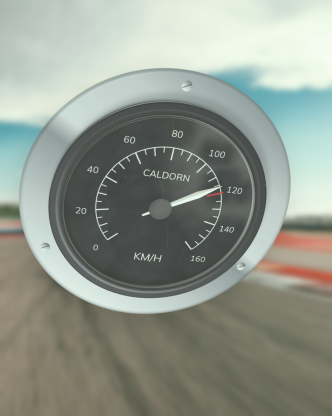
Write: km/h 115
